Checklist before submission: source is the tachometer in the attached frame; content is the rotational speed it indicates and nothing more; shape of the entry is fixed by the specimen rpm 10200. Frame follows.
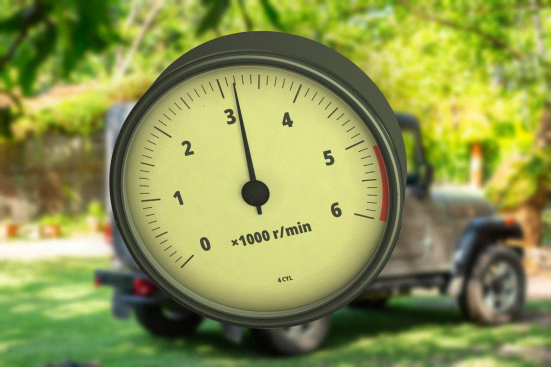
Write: rpm 3200
